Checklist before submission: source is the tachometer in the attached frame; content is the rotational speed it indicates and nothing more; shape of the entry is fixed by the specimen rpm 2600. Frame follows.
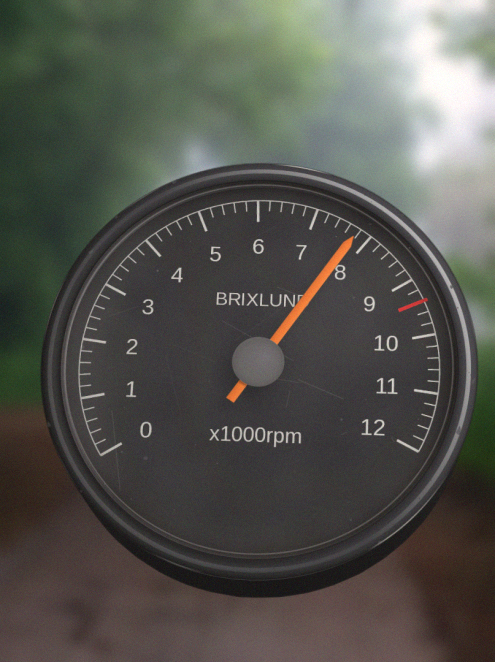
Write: rpm 7800
